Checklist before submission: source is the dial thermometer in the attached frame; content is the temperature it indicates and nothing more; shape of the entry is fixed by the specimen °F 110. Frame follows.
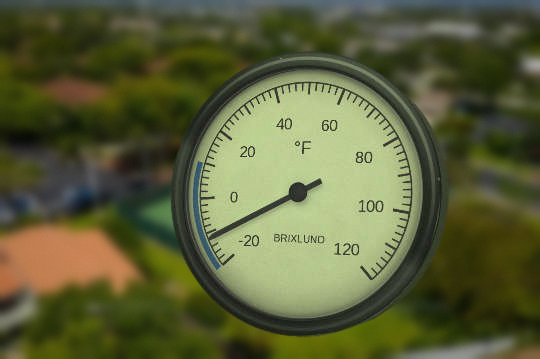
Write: °F -12
